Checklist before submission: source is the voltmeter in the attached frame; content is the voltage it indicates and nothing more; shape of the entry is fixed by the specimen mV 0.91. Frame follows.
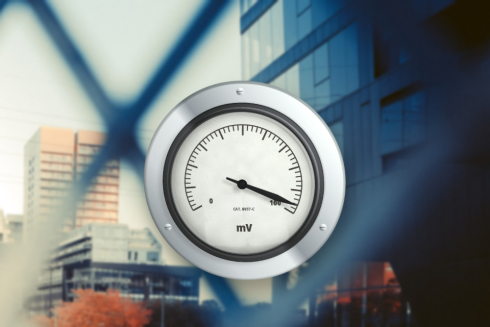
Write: mV 96
